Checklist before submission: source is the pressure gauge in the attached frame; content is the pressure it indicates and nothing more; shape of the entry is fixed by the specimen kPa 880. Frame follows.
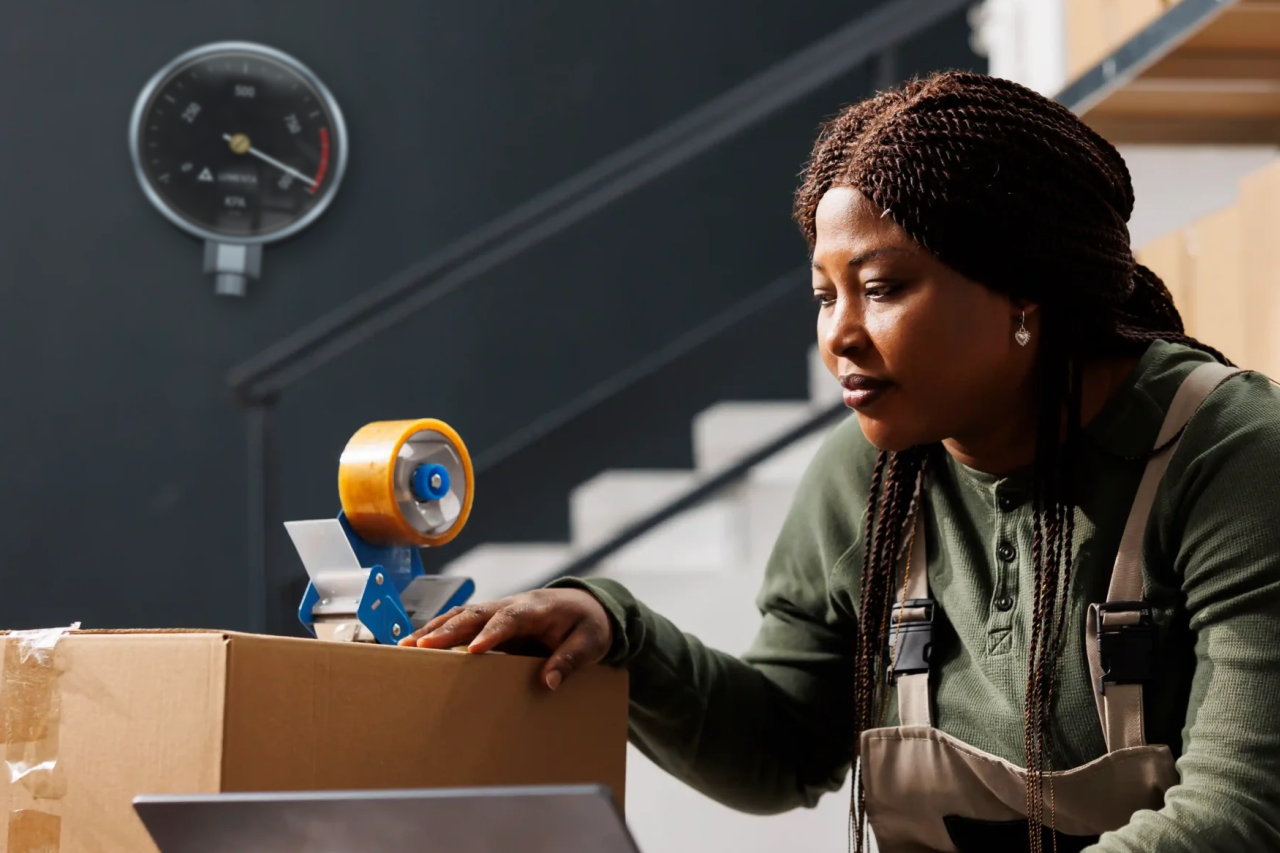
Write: kPa 975
